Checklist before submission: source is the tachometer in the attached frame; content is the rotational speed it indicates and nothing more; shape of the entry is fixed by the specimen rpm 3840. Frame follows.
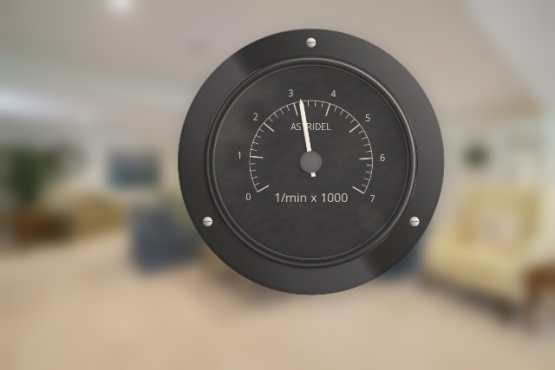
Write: rpm 3200
